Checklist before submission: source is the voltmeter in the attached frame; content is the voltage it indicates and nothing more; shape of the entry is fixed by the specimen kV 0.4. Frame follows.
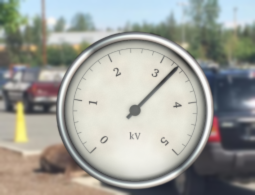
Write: kV 3.3
